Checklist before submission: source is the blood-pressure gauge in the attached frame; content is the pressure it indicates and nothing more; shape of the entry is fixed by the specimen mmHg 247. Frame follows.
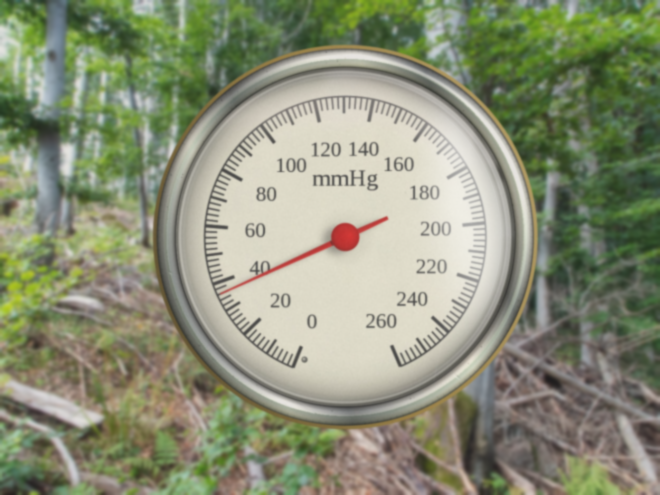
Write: mmHg 36
